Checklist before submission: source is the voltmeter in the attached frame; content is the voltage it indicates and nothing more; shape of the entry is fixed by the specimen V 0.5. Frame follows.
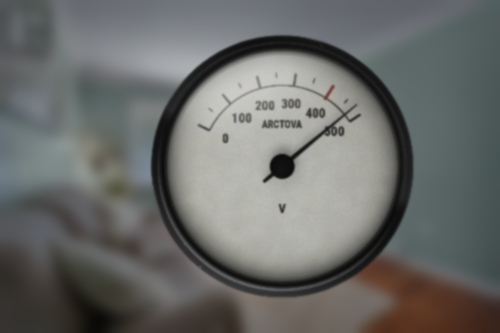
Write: V 475
